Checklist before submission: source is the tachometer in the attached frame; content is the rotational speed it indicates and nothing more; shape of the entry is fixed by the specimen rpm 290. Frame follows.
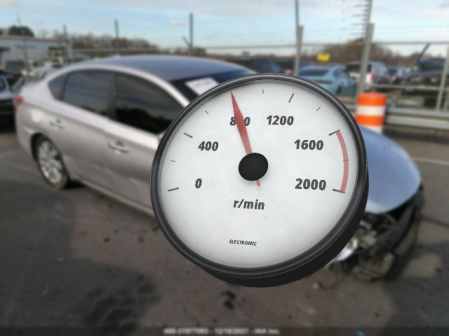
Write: rpm 800
